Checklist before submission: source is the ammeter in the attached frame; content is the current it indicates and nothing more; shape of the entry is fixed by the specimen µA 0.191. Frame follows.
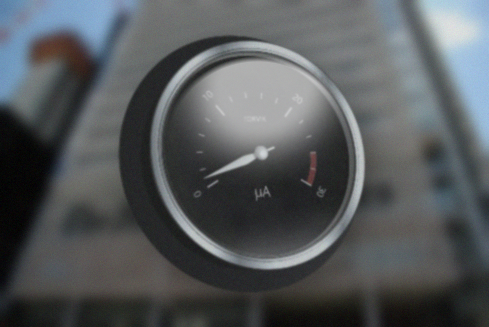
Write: µA 1
